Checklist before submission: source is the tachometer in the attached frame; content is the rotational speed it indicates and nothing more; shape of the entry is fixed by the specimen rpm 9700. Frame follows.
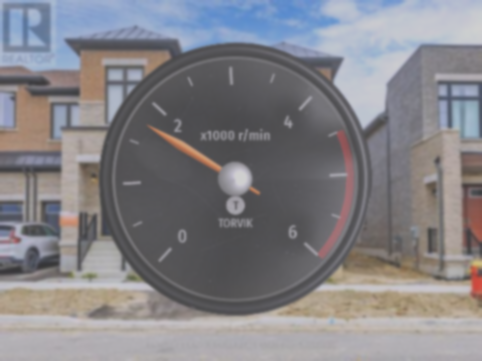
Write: rpm 1750
